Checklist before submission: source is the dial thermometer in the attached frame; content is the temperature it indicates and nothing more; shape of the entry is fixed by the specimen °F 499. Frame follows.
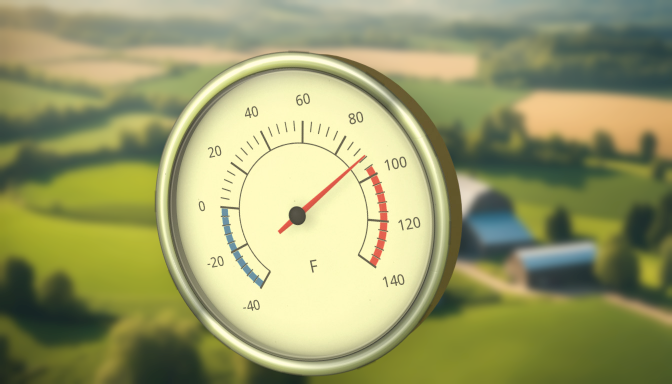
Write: °F 92
